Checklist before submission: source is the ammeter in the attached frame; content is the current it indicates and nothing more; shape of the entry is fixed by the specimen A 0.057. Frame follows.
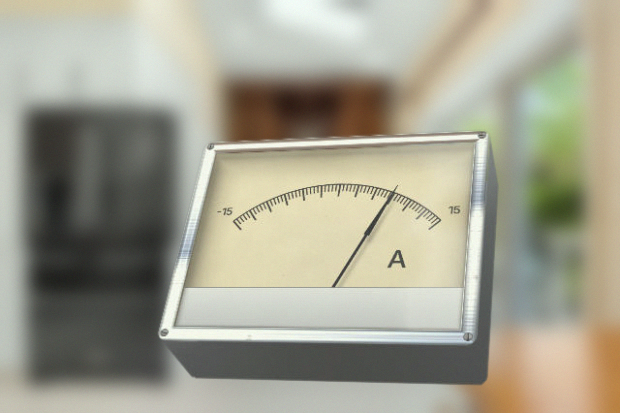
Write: A 7.5
